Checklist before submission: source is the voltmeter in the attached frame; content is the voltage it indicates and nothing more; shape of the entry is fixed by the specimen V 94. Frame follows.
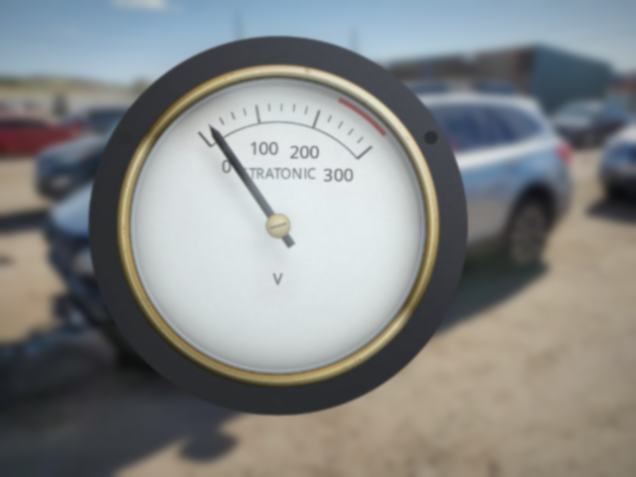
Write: V 20
